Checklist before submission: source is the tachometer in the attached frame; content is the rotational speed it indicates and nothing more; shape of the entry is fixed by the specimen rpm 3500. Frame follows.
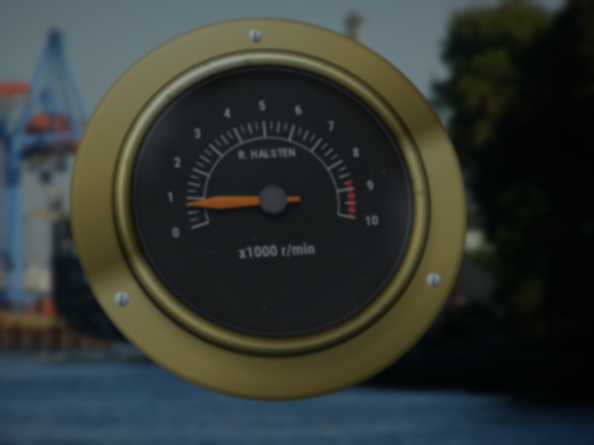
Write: rpm 750
